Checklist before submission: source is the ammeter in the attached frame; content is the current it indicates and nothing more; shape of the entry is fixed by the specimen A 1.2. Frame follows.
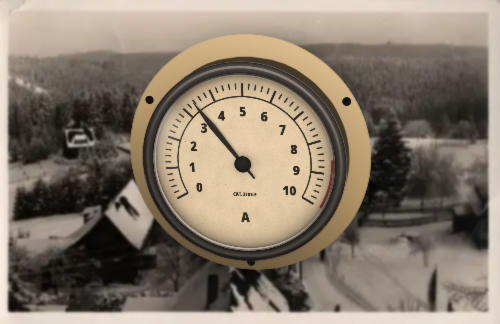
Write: A 3.4
